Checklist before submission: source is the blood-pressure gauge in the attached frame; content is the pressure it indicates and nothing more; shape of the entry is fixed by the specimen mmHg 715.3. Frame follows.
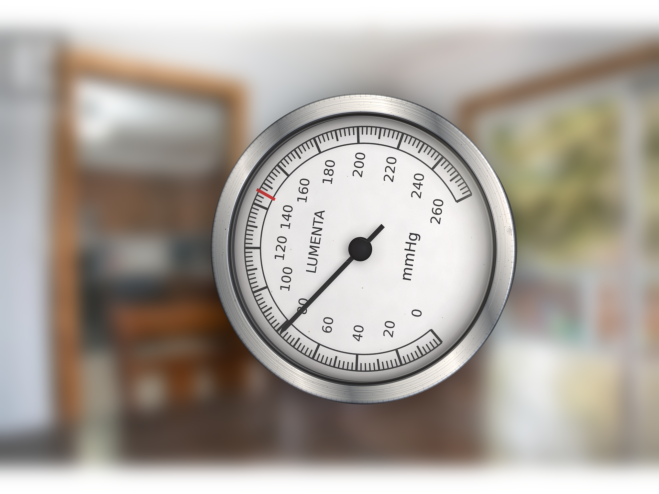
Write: mmHg 78
